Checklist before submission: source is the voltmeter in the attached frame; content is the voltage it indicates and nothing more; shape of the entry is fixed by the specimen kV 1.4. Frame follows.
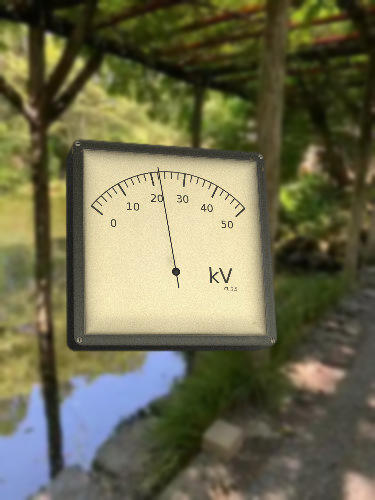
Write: kV 22
